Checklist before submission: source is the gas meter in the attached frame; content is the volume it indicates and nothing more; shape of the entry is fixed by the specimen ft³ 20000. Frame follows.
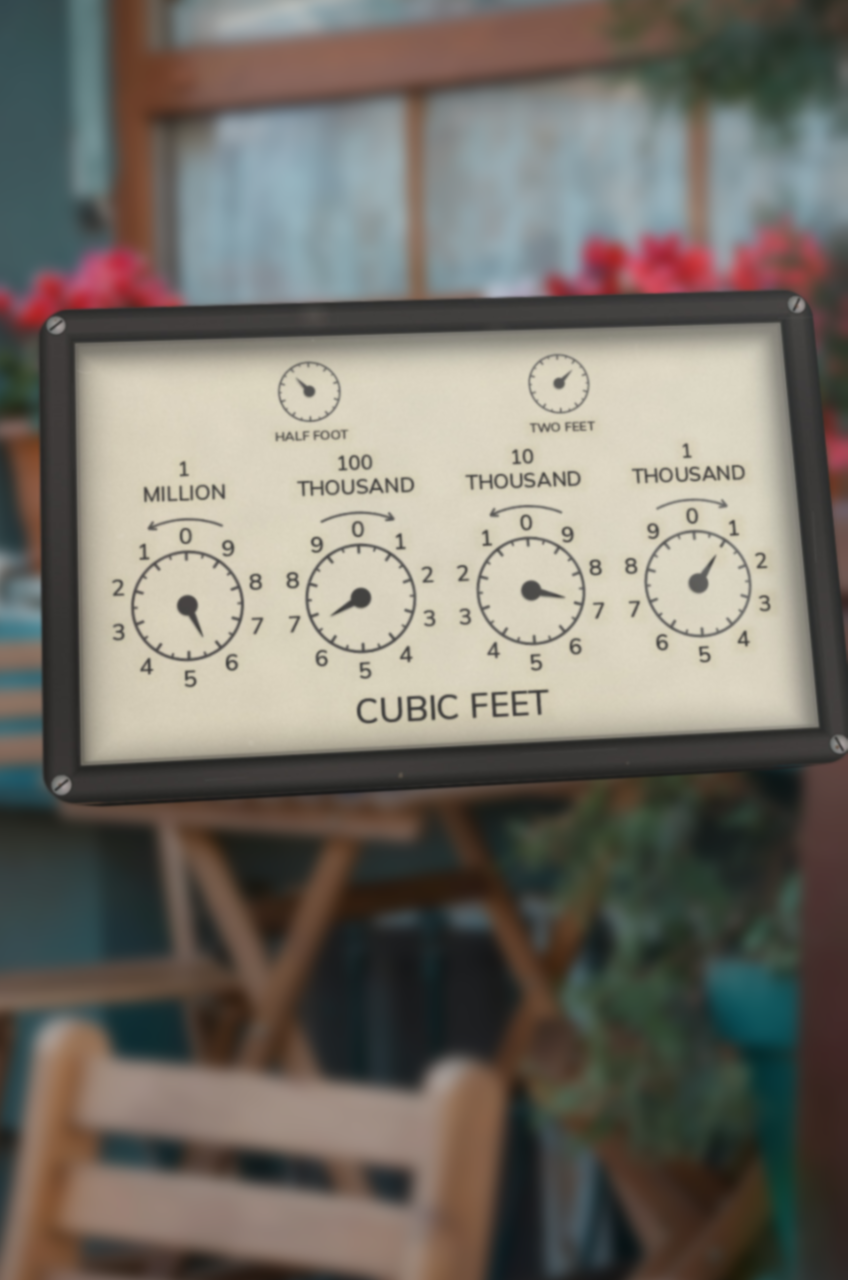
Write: ft³ 567100
